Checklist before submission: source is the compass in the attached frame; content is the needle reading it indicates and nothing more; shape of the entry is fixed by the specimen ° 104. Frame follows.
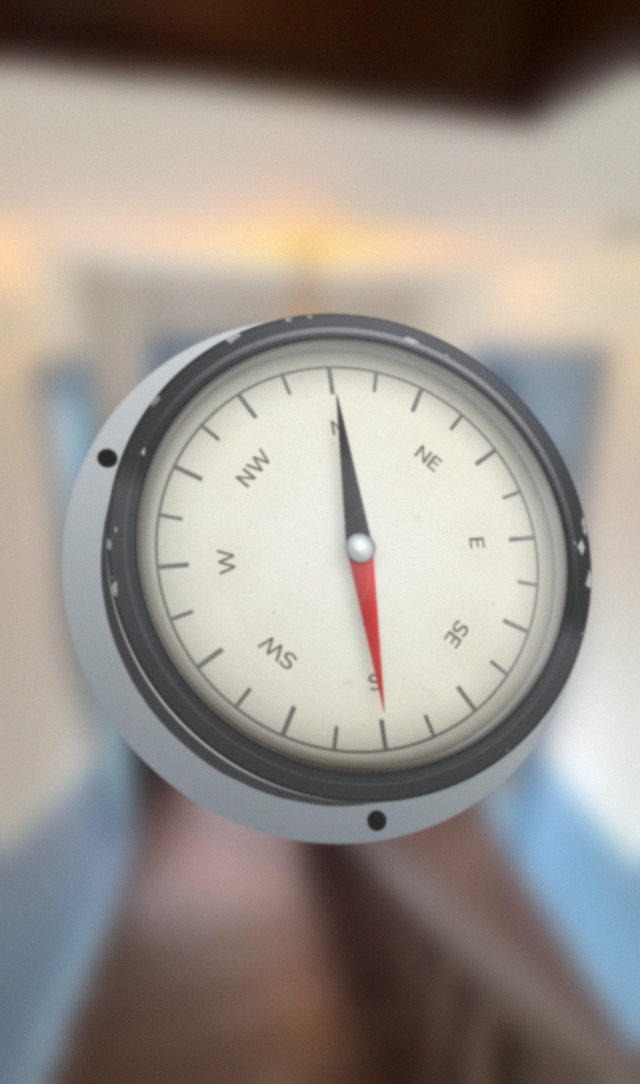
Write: ° 180
